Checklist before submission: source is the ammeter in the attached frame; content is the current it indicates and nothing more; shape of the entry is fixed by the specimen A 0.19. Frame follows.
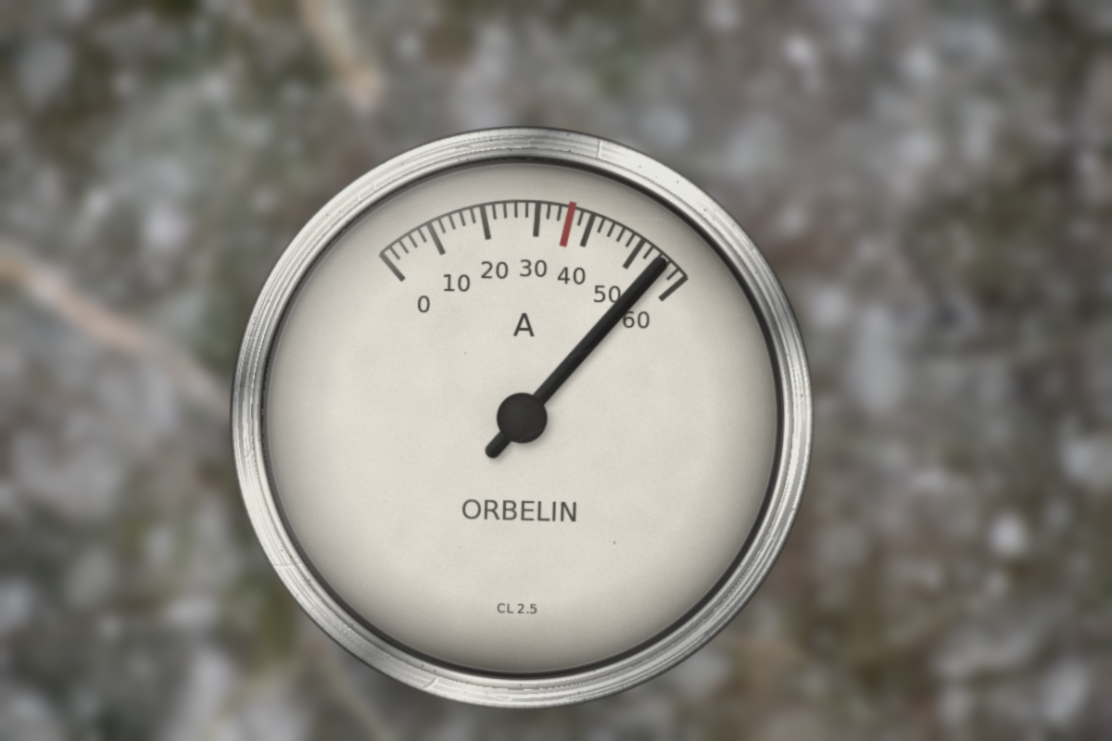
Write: A 55
